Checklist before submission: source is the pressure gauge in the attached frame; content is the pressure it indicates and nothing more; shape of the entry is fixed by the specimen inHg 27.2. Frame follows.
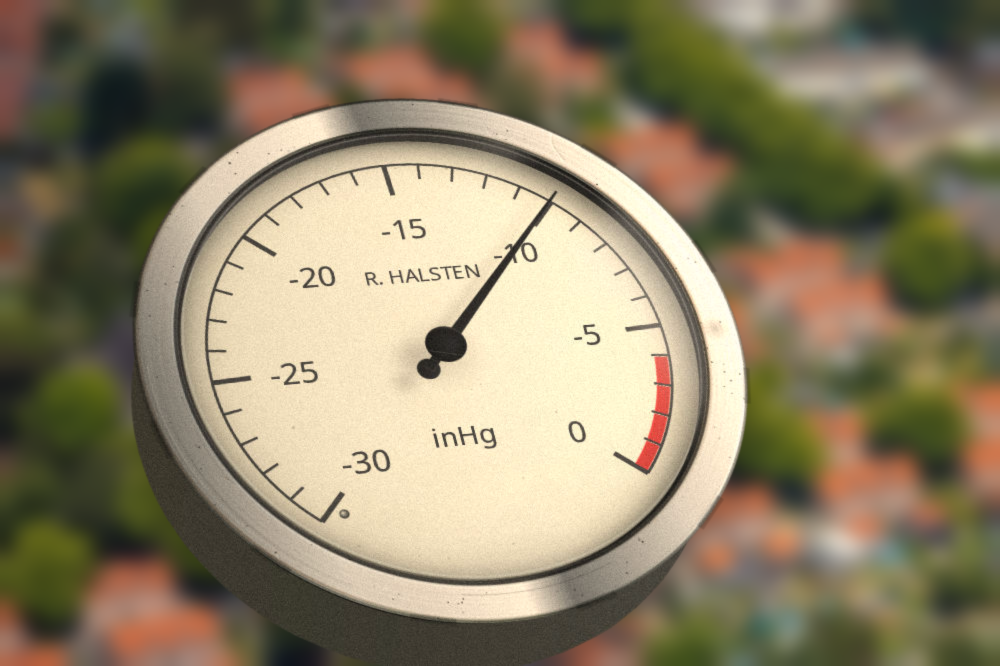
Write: inHg -10
